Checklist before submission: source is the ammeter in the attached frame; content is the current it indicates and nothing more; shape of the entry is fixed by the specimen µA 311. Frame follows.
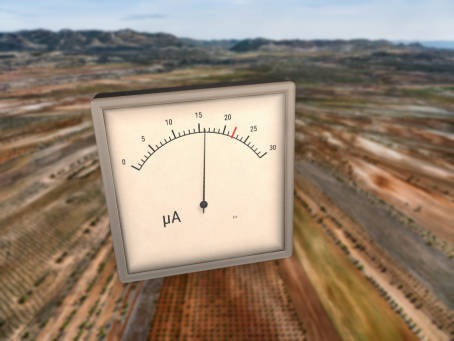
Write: µA 16
